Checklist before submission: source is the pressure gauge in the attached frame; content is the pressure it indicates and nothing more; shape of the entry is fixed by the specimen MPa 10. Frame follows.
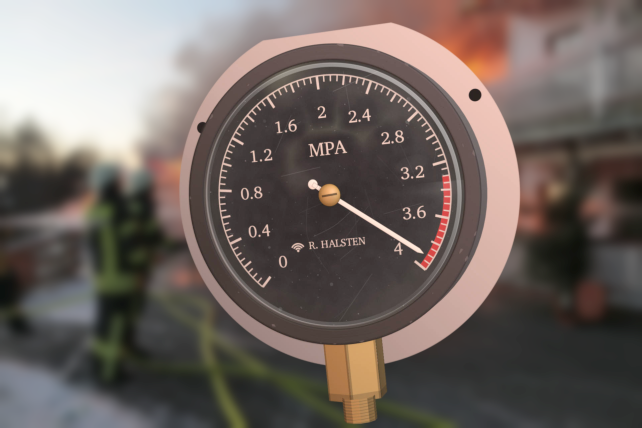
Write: MPa 3.9
